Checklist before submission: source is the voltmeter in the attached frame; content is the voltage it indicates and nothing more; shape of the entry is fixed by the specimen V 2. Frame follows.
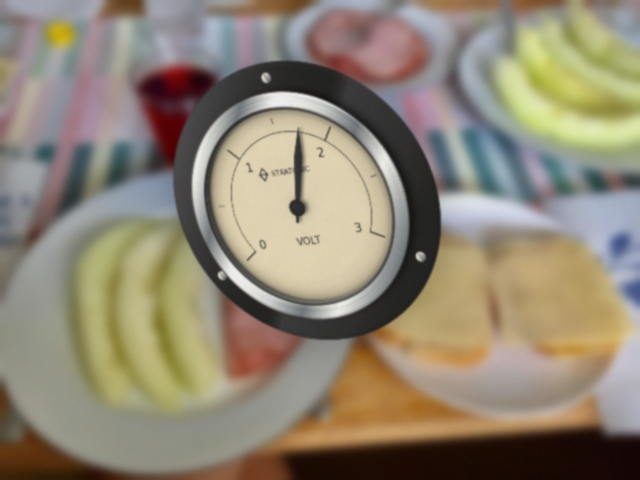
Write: V 1.75
